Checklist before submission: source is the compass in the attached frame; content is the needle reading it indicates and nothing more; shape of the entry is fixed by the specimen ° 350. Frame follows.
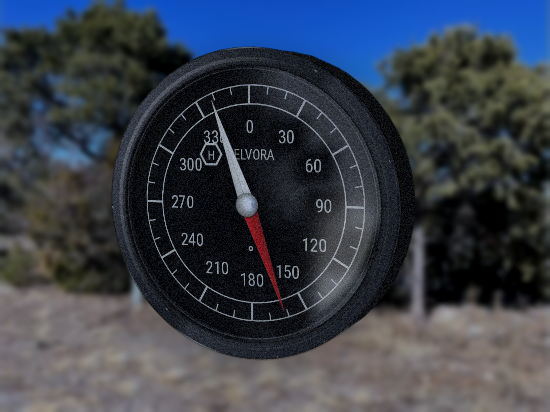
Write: ° 160
